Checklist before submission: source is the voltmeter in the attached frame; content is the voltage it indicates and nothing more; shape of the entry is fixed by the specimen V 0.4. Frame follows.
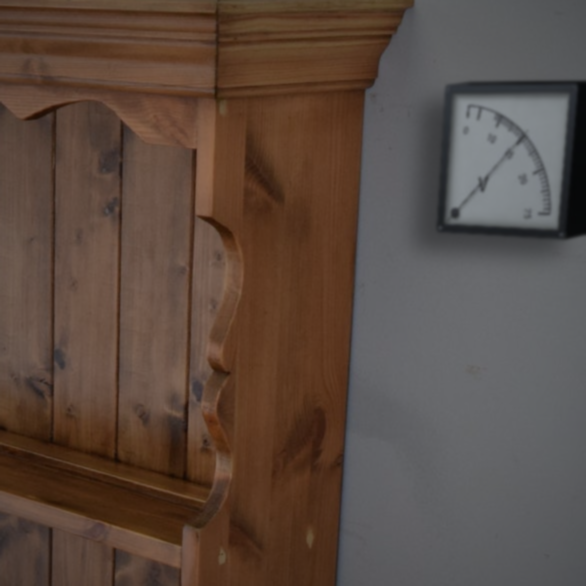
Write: V 15
